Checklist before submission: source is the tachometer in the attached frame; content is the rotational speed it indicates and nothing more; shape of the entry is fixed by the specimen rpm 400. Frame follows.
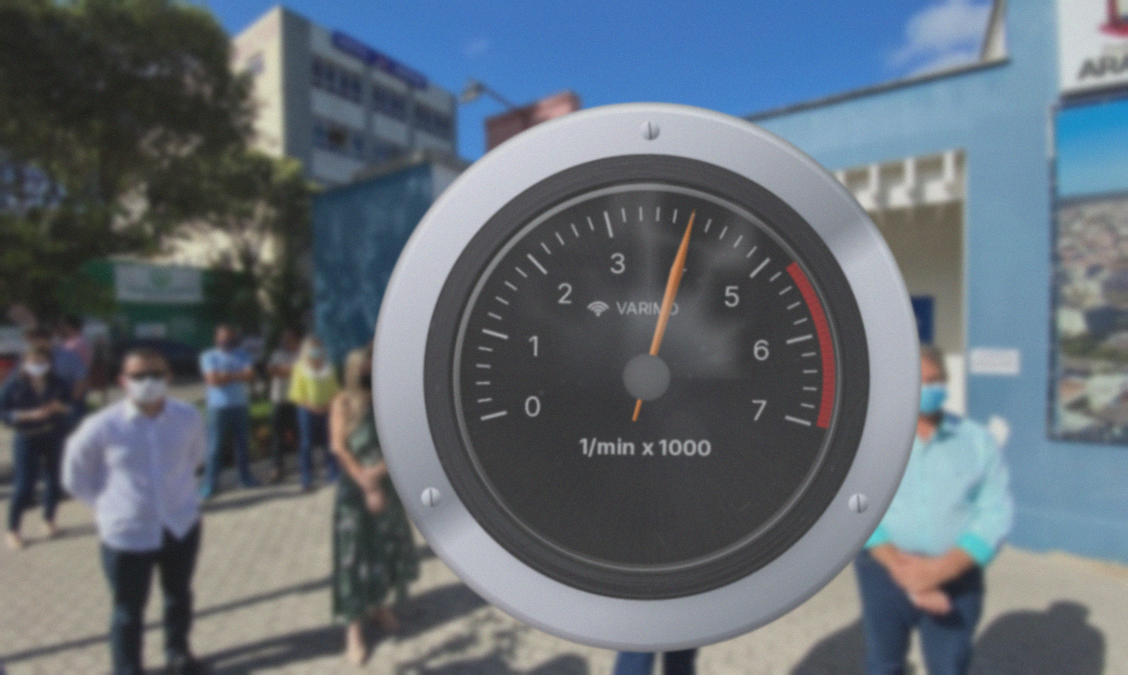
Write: rpm 4000
